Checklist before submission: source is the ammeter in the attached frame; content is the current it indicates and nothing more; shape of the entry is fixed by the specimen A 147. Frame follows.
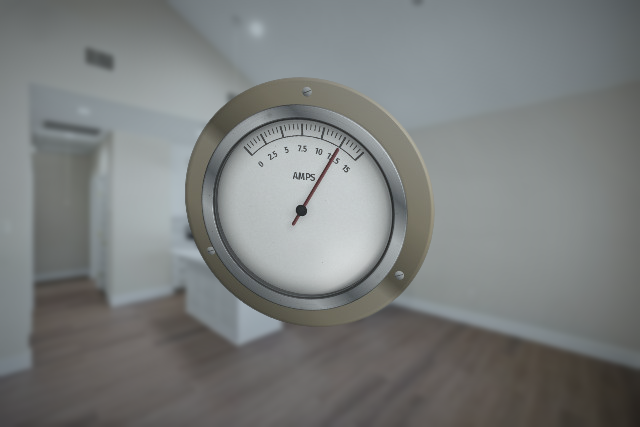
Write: A 12.5
